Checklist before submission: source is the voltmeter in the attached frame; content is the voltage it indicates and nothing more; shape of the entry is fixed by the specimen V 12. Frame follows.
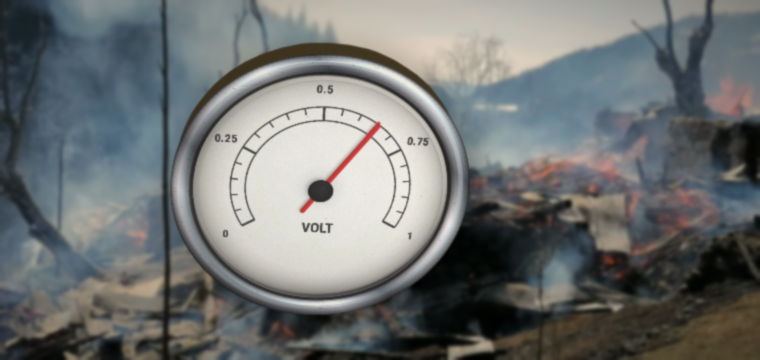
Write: V 0.65
